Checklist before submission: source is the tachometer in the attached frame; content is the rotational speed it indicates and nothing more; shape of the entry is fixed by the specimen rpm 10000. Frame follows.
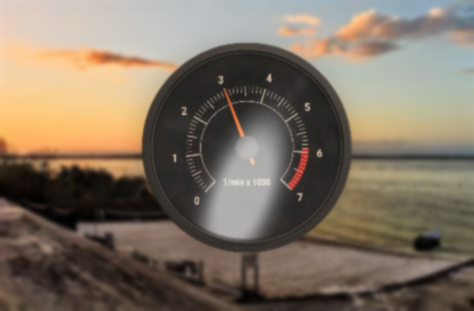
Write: rpm 3000
